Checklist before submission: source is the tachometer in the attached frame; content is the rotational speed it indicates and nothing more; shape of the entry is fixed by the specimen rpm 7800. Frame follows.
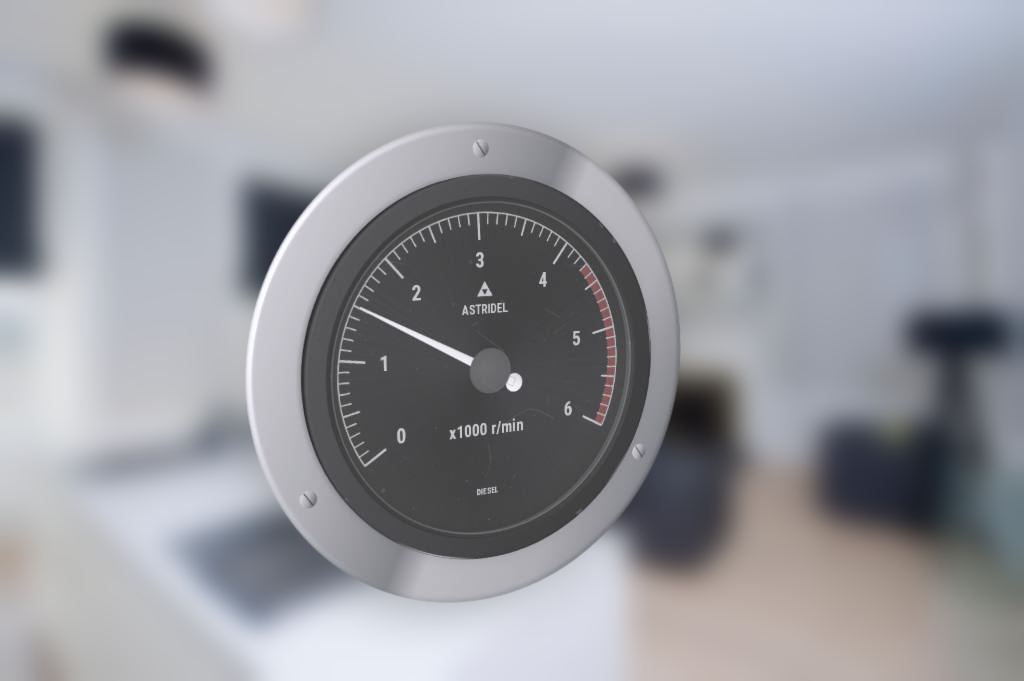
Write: rpm 1500
